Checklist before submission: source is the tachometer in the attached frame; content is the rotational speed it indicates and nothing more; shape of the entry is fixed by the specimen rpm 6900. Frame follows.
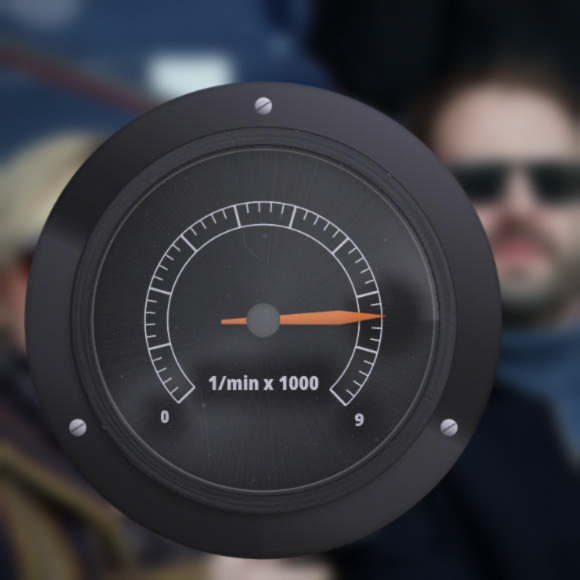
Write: rpm 7400
